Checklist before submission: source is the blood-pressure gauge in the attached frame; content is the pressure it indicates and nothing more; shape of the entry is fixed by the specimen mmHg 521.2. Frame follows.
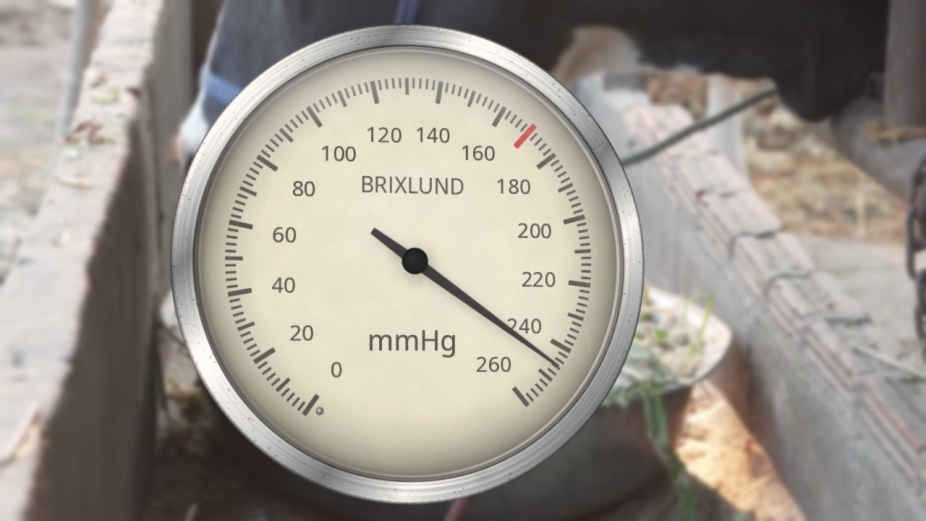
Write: mmHg 246
